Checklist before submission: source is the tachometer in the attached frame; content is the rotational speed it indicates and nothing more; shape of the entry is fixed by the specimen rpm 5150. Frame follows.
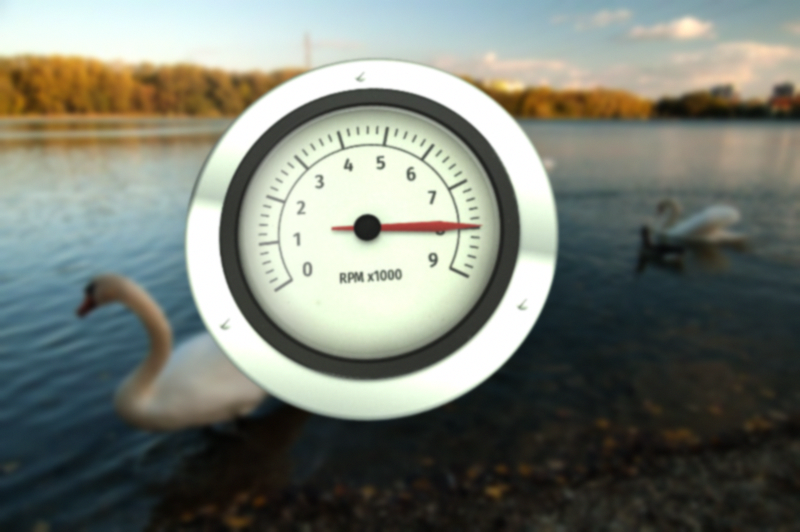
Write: rpm 8000
